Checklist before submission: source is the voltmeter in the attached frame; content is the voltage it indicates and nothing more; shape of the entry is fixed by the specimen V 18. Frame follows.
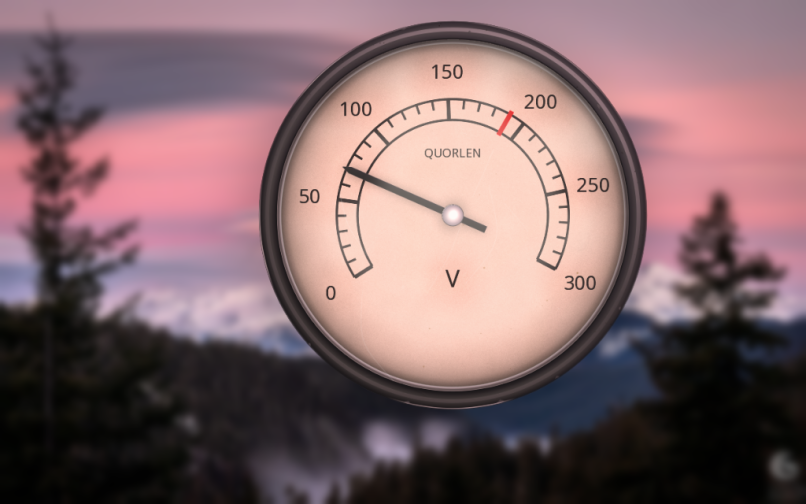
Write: V 70
